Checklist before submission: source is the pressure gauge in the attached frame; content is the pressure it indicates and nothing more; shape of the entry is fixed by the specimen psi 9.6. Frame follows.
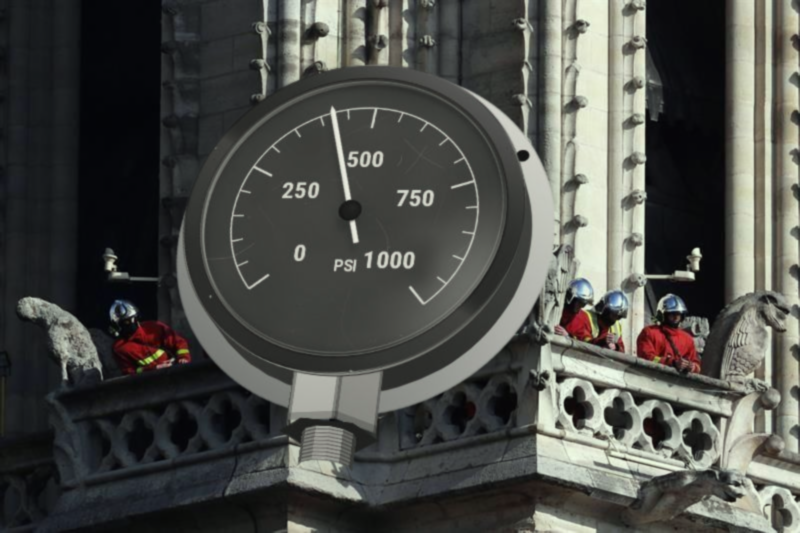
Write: psi 425
